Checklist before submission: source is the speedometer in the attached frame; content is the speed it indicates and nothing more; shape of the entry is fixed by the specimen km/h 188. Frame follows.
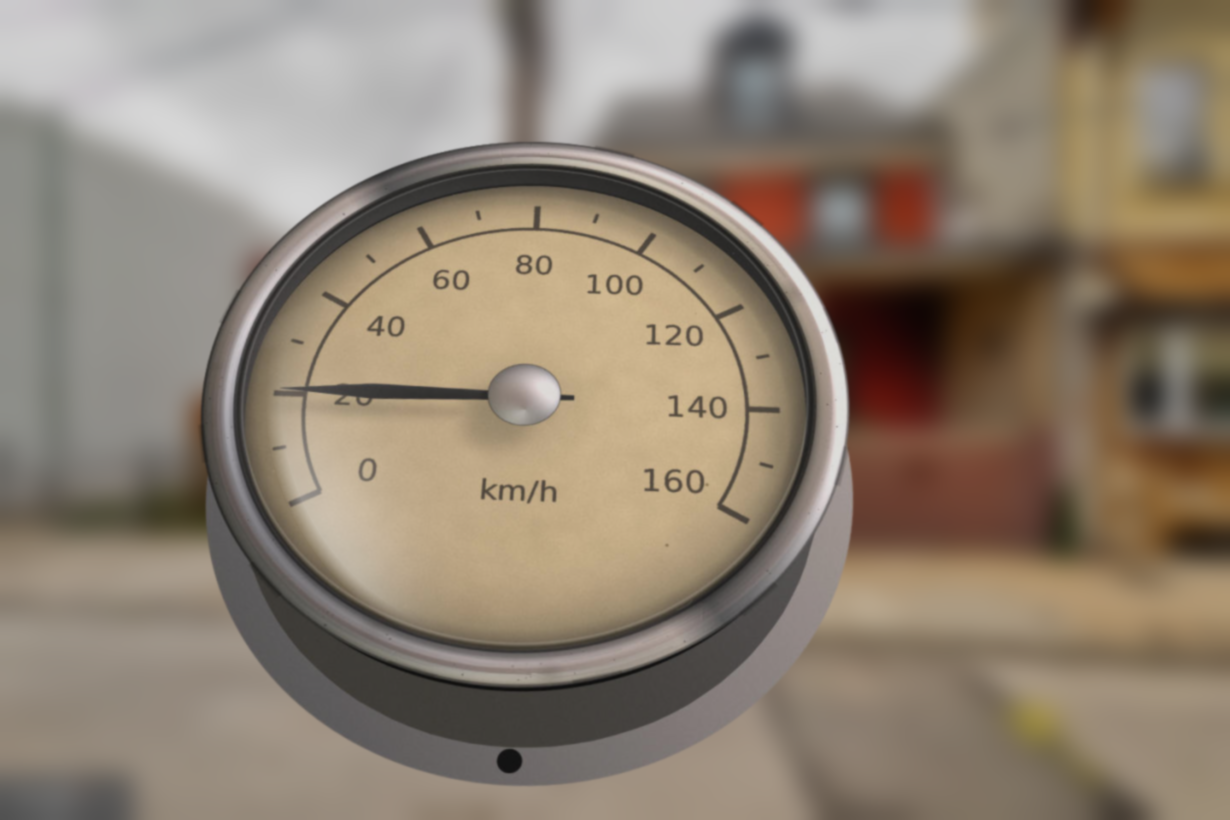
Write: km/h 20
